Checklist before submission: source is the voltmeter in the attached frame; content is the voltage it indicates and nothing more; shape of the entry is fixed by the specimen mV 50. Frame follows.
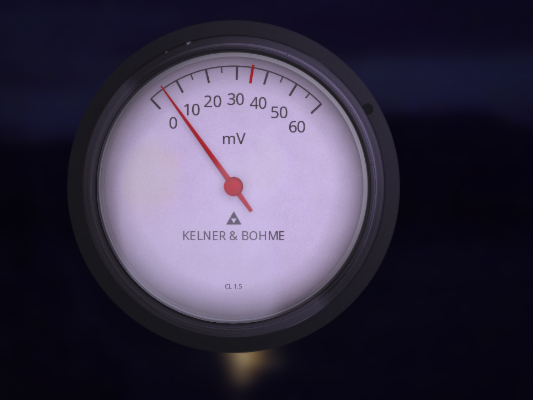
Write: mV 5
